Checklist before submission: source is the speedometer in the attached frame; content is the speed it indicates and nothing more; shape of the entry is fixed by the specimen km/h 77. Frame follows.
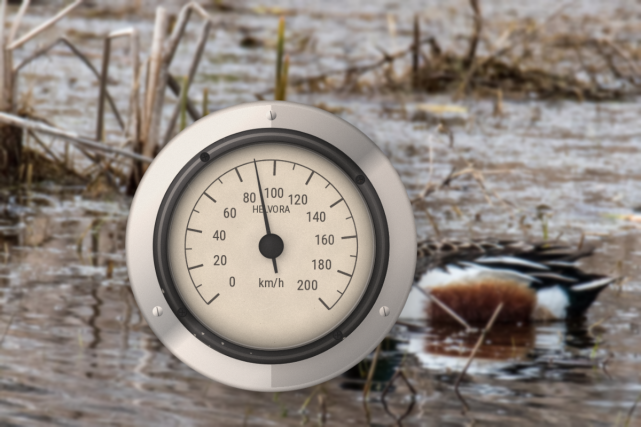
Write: km/h 90
